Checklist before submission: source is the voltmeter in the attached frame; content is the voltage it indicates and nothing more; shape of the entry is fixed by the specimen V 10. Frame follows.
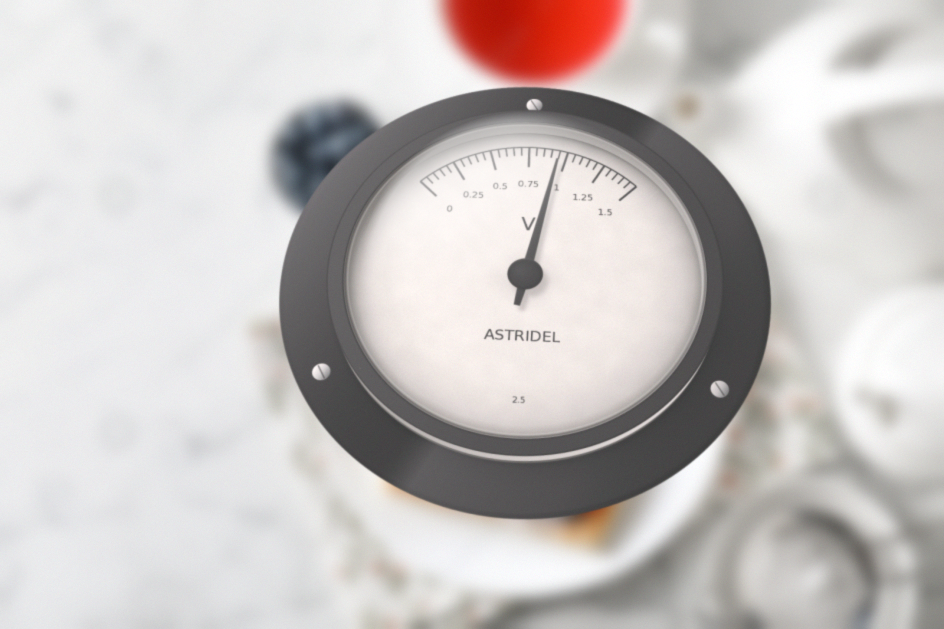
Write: V 0.95
